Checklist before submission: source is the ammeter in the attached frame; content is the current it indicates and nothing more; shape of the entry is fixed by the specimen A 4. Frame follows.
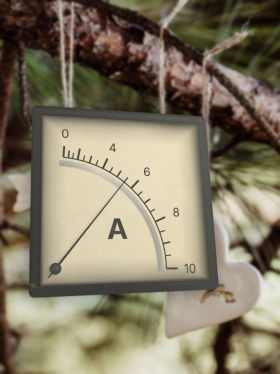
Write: A 5.5
